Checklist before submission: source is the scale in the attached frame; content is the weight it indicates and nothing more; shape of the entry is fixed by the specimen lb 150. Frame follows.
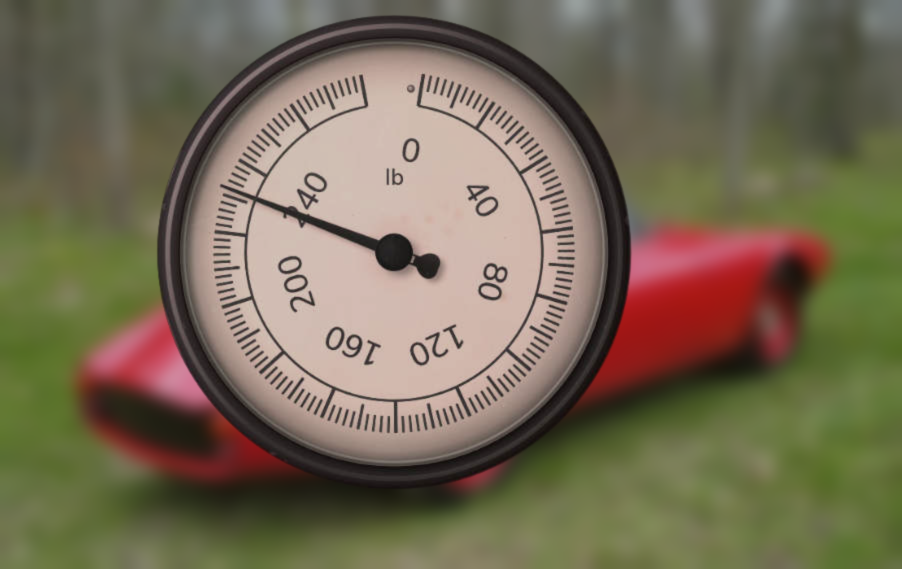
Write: lb 232
